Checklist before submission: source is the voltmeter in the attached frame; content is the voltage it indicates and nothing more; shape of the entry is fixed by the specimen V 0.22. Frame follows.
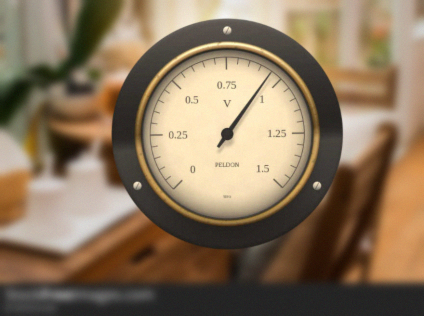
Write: V 0.95
